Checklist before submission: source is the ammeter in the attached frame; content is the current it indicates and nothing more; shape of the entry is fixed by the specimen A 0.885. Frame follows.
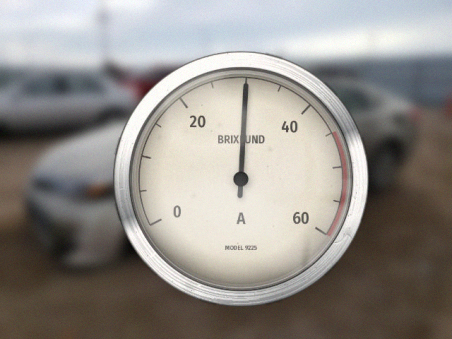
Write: A 30
